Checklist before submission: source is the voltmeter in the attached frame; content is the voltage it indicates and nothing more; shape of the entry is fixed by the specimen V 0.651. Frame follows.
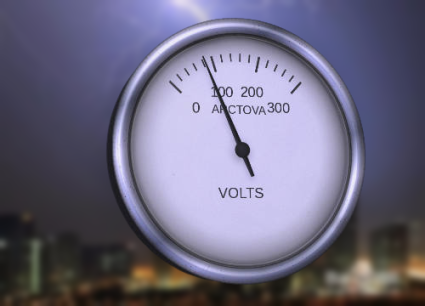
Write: V 80
